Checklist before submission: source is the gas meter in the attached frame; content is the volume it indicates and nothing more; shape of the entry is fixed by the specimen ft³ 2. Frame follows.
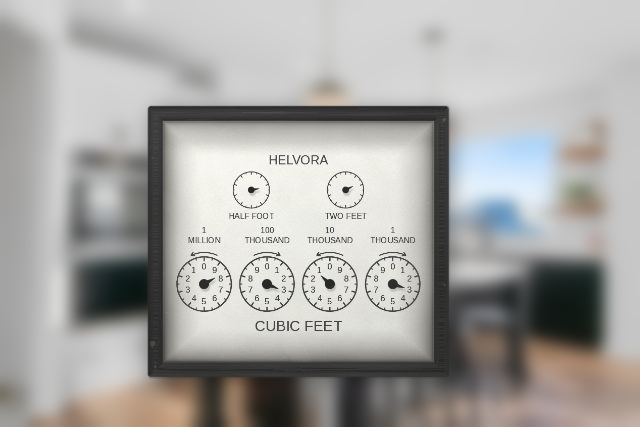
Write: ft³ 831300
